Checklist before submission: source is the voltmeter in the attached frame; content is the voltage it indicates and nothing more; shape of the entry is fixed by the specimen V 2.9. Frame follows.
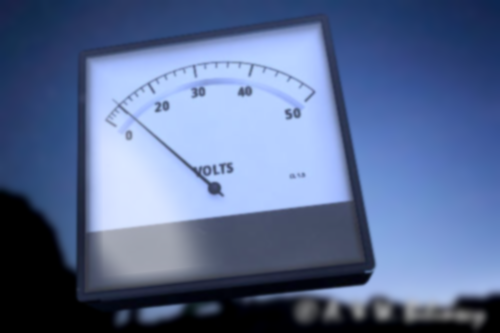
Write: V 10
